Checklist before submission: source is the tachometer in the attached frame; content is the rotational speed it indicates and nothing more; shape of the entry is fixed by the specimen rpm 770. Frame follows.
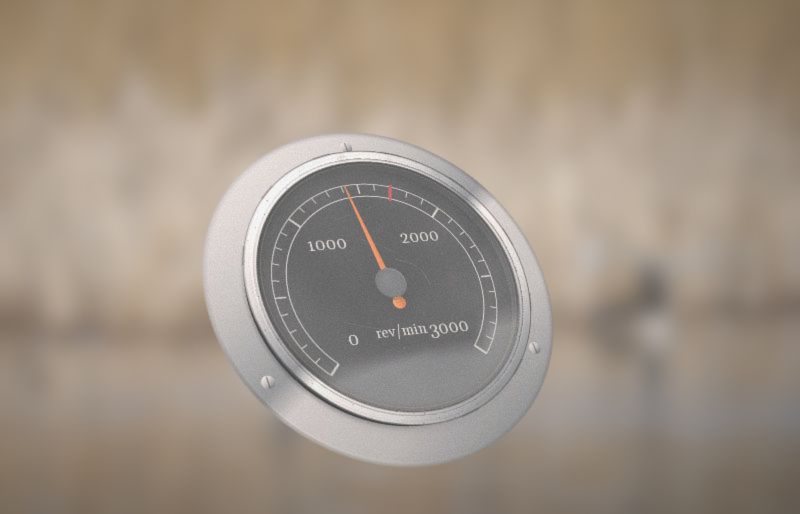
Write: rpm 1400
